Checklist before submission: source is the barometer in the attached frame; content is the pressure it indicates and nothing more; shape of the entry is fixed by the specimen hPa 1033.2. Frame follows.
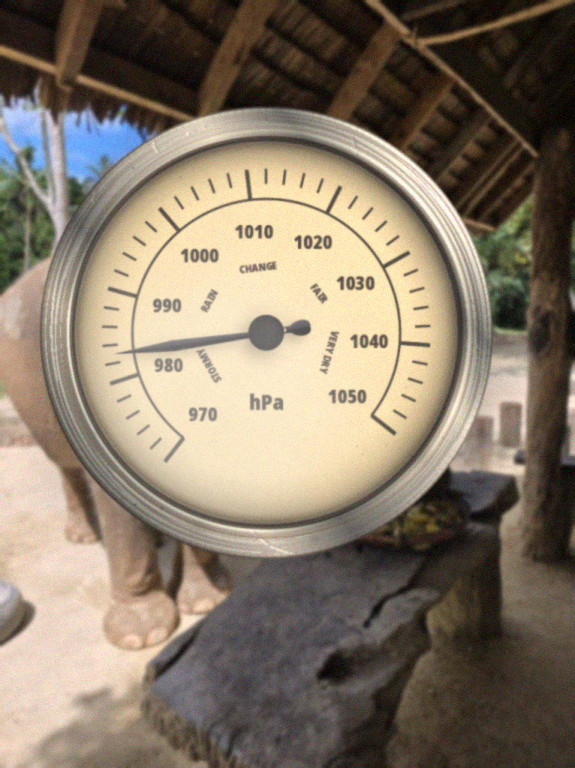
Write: hPa 983
